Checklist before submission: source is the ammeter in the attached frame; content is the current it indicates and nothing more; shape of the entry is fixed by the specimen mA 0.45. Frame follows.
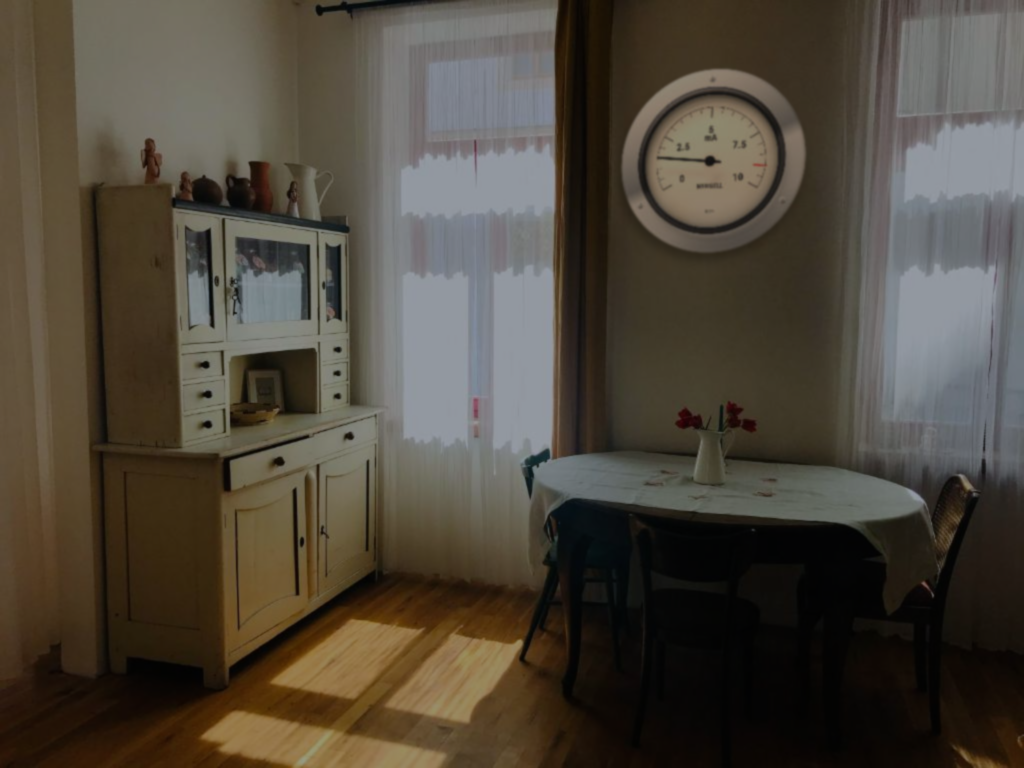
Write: mA 1.5
